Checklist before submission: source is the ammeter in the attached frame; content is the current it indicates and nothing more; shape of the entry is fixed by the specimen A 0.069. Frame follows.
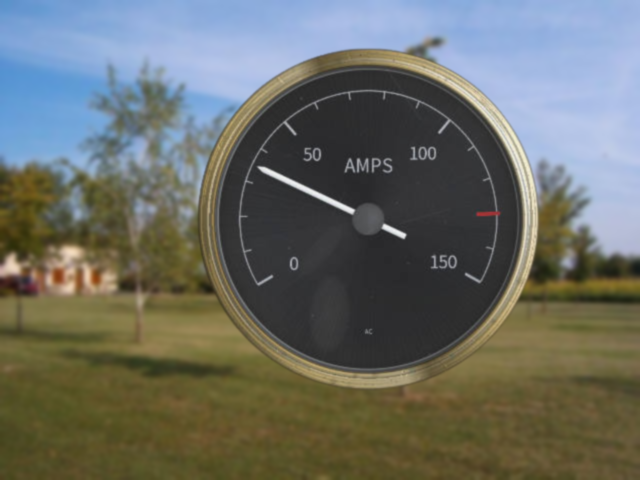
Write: A 35
